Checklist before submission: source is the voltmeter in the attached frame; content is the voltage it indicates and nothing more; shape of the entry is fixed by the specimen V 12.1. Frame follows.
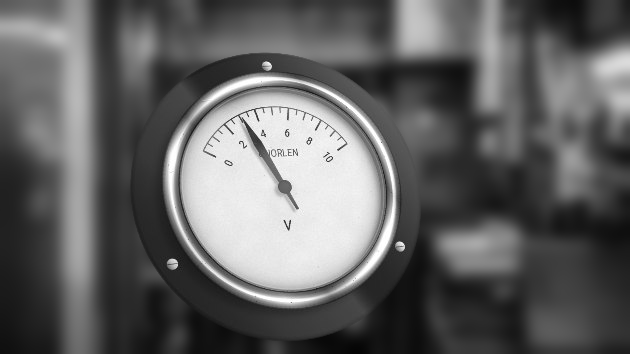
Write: V 3
